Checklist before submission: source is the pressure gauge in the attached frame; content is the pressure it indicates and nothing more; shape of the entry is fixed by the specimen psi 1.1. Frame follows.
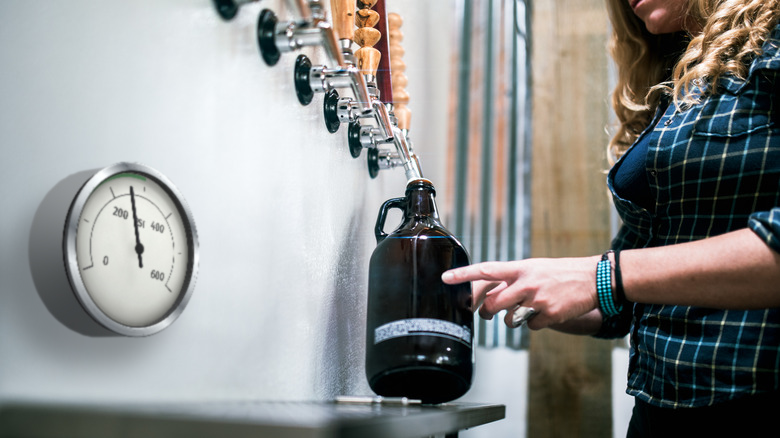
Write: psi 250
